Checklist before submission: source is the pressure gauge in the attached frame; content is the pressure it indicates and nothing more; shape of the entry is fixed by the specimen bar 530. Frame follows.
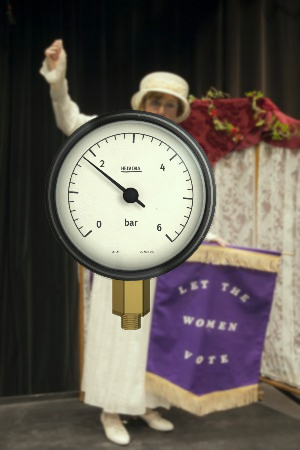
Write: bar 1.8
